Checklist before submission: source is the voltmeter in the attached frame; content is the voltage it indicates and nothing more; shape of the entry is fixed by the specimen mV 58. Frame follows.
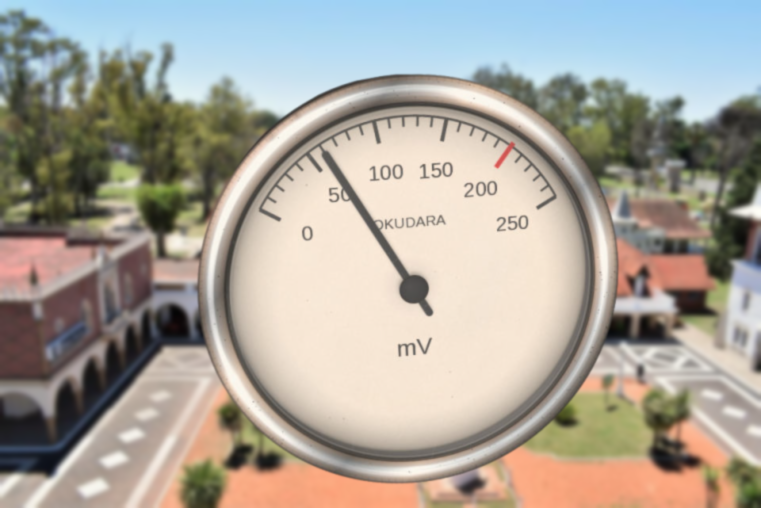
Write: mV 60
